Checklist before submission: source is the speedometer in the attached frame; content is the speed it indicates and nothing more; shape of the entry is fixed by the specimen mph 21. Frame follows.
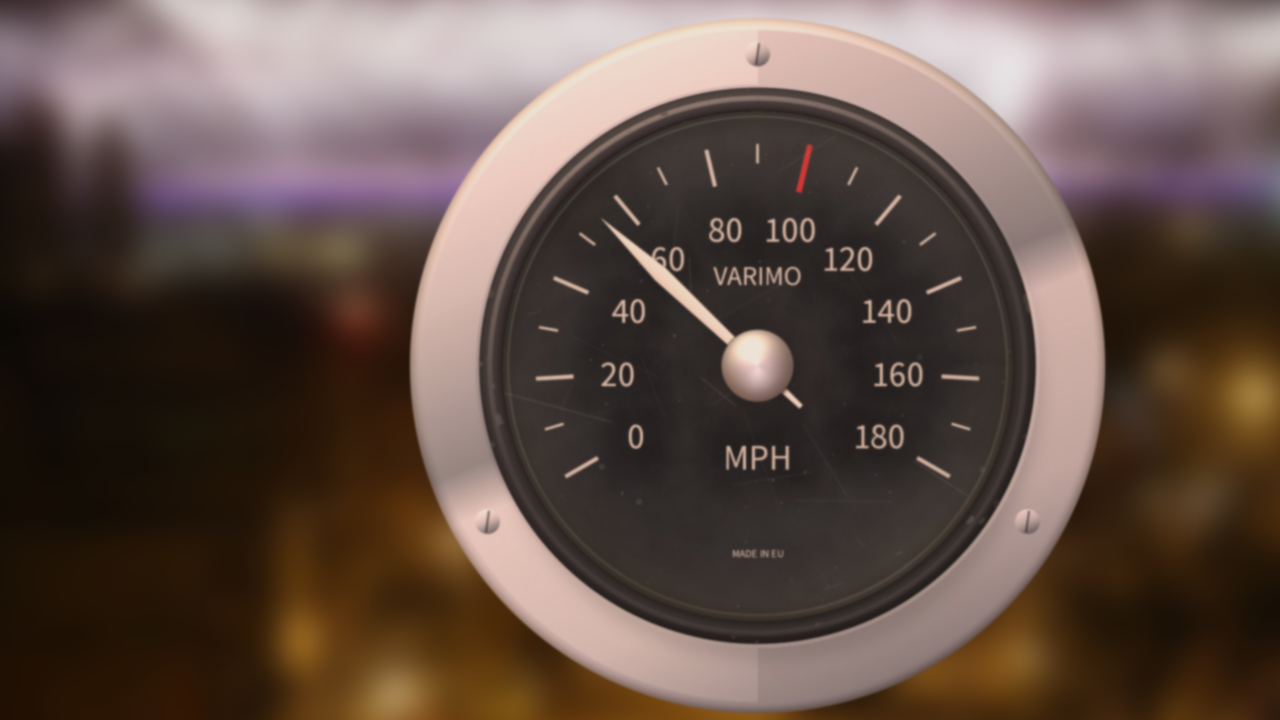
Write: mph 55
